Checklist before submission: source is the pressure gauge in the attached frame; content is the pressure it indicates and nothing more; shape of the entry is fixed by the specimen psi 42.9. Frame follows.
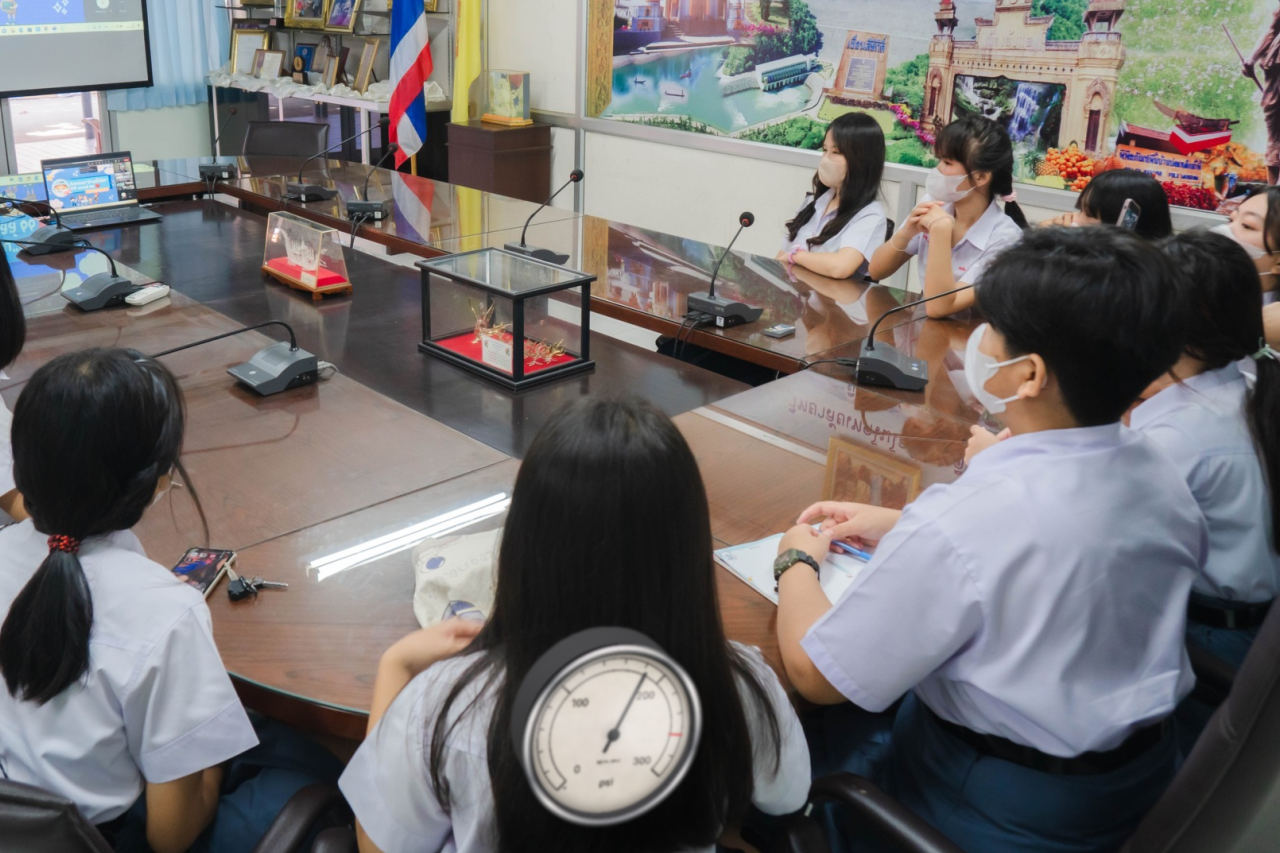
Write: psi 180
